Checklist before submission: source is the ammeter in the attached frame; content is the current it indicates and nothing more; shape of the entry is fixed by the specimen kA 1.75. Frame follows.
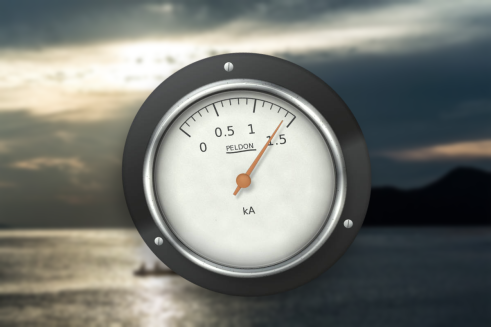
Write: kA 1.4
